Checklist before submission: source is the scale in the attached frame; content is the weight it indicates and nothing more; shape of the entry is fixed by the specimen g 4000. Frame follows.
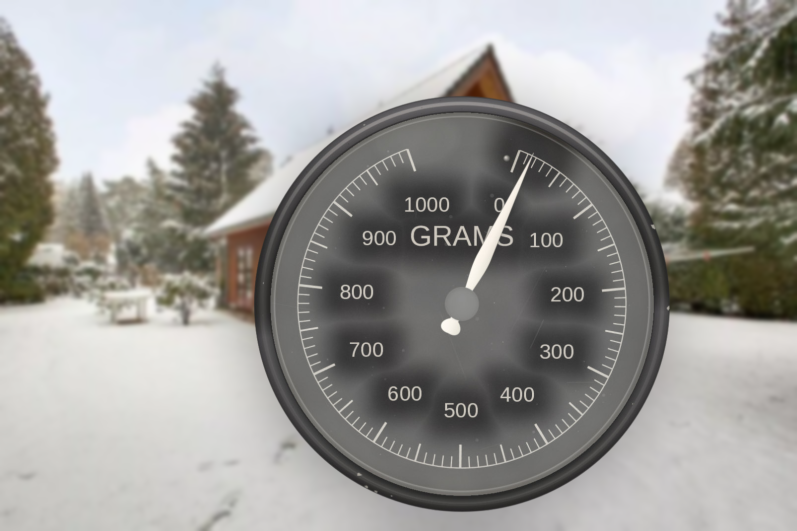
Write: g 15
